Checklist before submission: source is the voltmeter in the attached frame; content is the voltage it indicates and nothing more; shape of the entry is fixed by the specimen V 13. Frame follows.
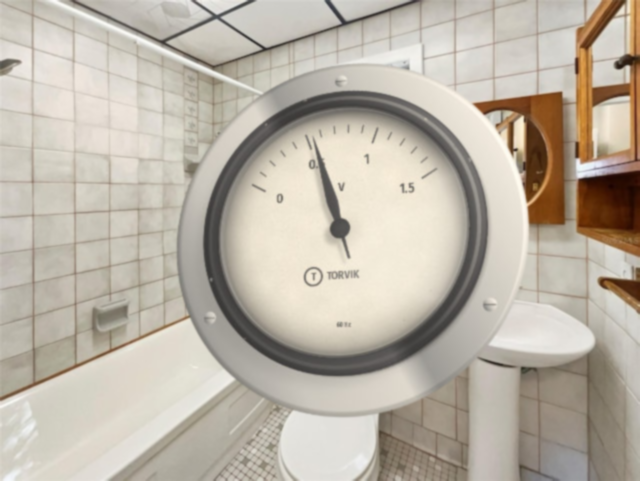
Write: V 0.55
